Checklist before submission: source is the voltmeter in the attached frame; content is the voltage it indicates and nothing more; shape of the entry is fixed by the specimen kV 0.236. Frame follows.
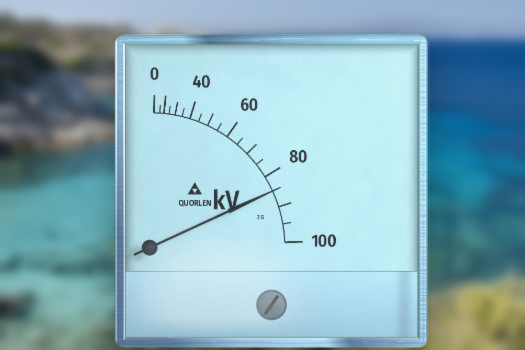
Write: kV 85
